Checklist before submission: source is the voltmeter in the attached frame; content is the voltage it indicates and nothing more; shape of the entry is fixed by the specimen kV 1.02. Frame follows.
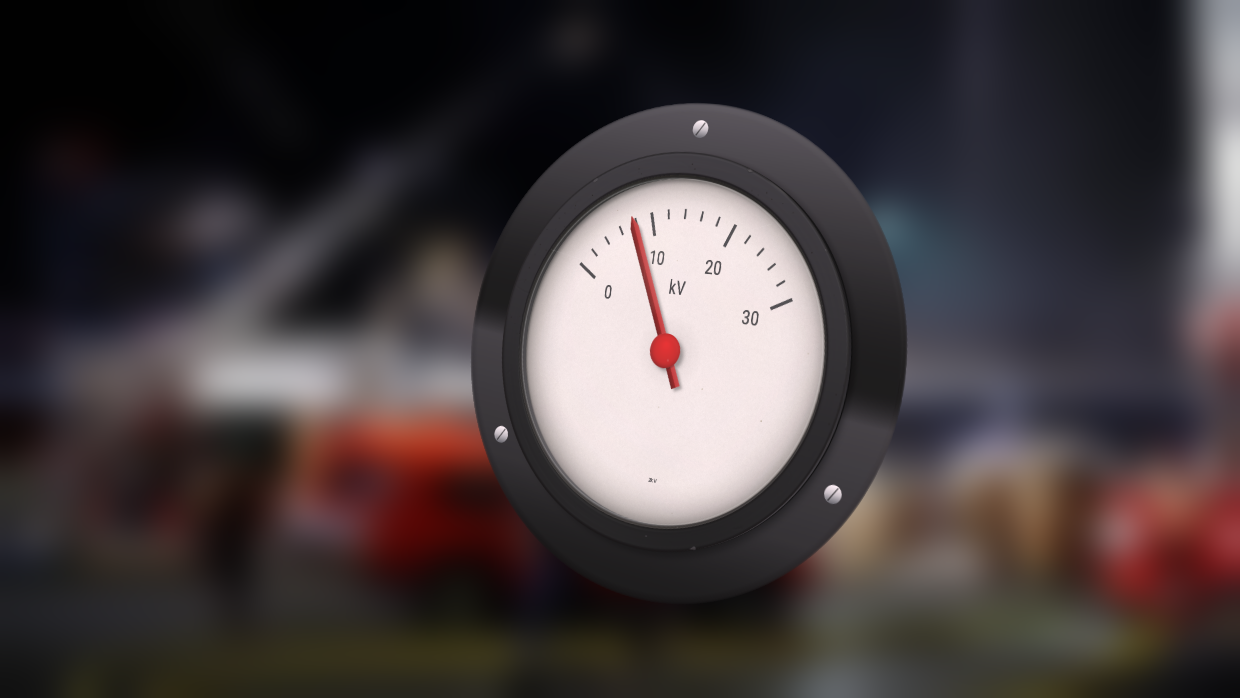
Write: kV 8
